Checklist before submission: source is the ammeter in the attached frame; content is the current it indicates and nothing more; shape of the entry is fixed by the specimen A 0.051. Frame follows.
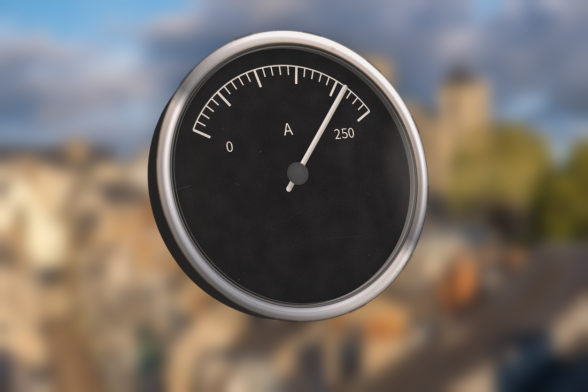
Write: A 210
